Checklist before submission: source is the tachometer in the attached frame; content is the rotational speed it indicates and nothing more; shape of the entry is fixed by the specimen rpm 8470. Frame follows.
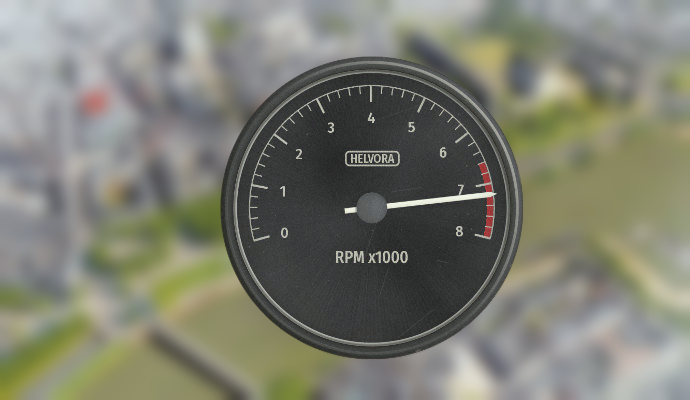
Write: rpm 7200
